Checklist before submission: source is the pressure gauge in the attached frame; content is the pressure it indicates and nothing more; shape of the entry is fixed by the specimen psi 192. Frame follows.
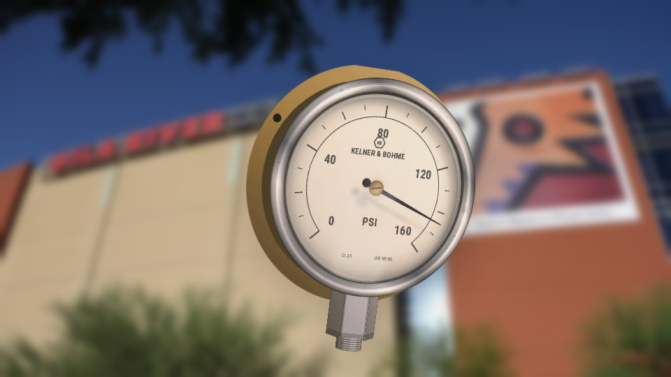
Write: psi 145
